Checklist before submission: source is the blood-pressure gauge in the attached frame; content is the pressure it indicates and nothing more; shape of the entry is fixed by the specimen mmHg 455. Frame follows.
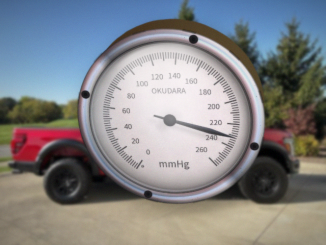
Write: mmHg 230
